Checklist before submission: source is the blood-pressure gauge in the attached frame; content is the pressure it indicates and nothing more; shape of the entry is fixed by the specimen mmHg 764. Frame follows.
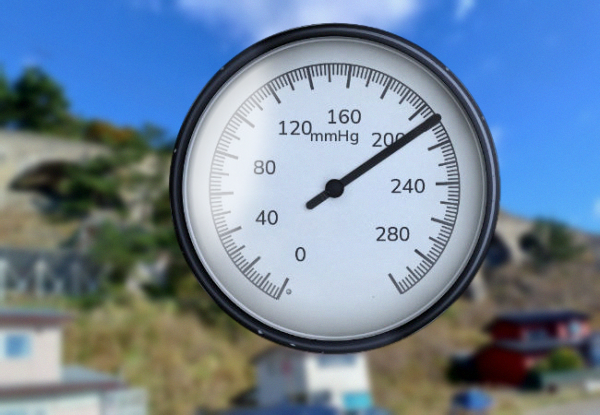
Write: mmHg 208
